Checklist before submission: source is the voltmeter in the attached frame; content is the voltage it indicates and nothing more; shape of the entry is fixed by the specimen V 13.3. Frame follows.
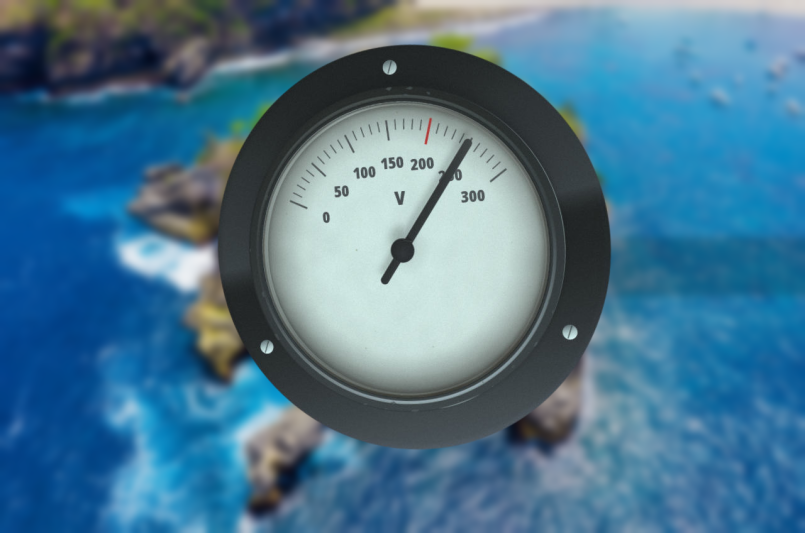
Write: V 250
